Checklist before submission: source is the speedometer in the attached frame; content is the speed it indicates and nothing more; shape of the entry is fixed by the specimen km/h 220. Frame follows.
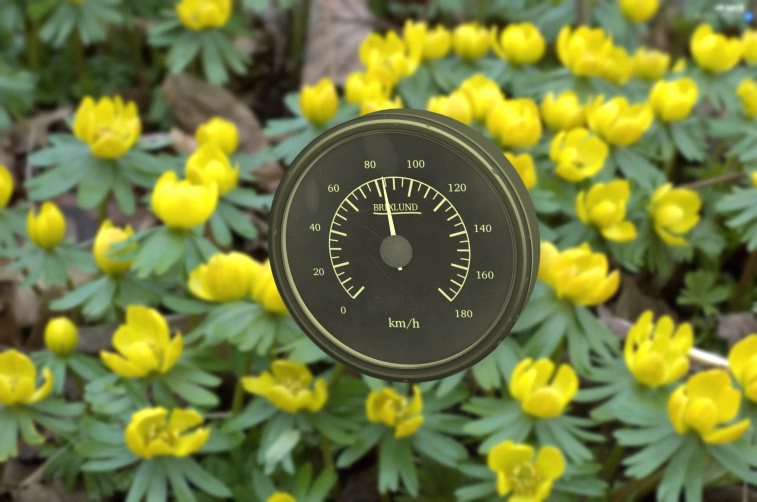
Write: km/h 85
